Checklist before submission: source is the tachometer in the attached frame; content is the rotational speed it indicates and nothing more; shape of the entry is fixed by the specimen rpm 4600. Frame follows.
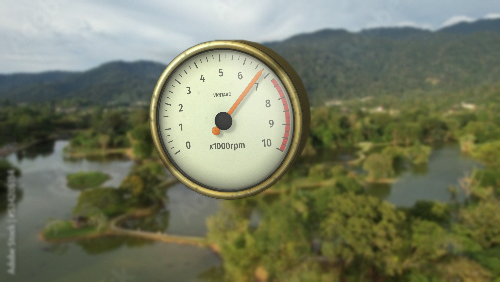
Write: rpm 6750
